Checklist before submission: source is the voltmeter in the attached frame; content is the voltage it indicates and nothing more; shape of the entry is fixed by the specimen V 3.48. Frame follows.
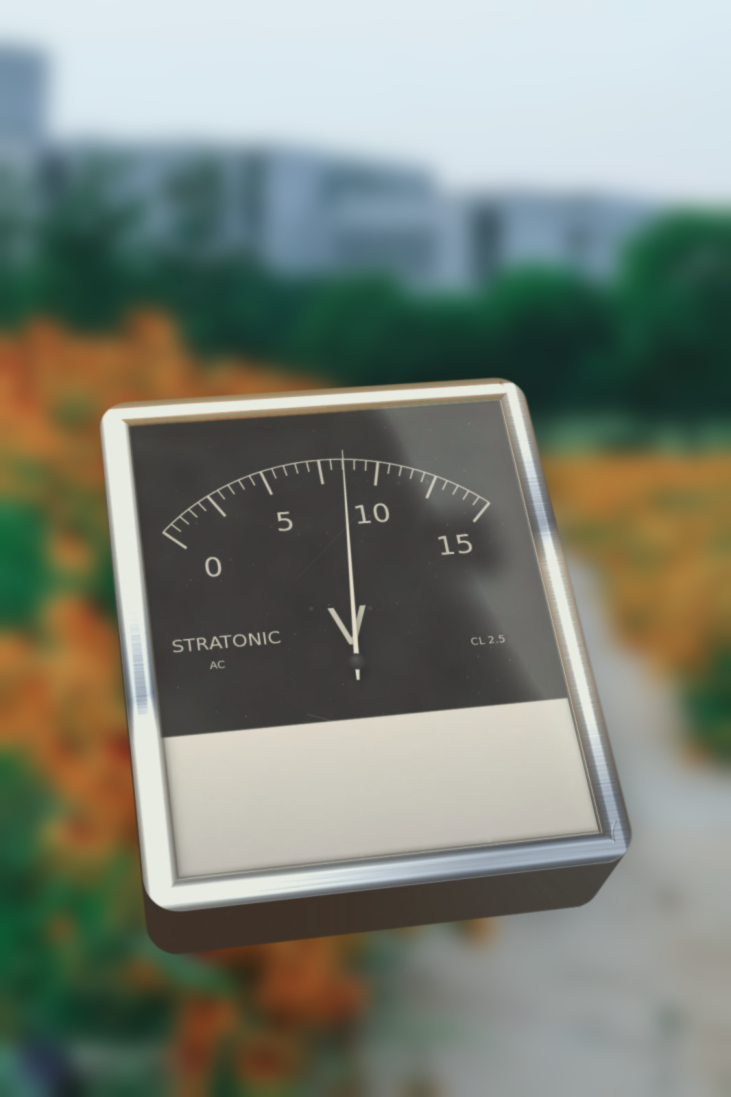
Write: V 8.5
